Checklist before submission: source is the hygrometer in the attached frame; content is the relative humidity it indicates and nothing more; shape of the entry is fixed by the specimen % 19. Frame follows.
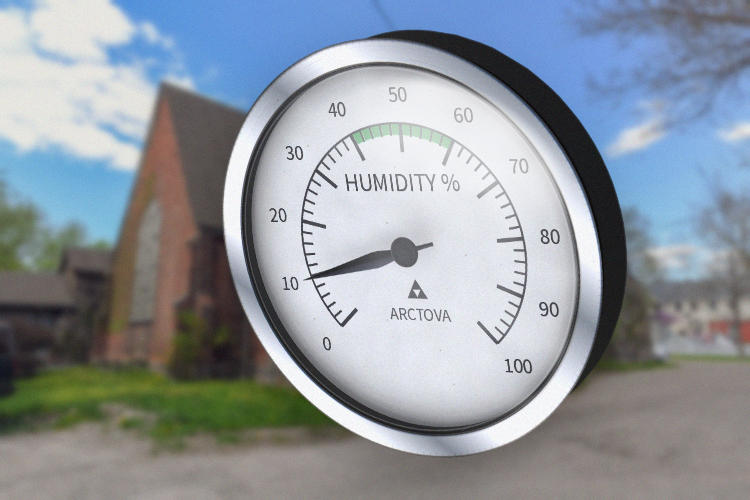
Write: % 10
